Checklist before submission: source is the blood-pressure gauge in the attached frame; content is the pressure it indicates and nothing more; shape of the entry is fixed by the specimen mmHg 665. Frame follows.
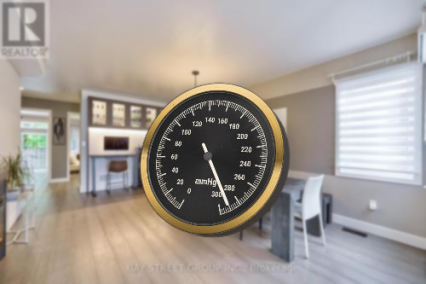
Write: mmHg 290
